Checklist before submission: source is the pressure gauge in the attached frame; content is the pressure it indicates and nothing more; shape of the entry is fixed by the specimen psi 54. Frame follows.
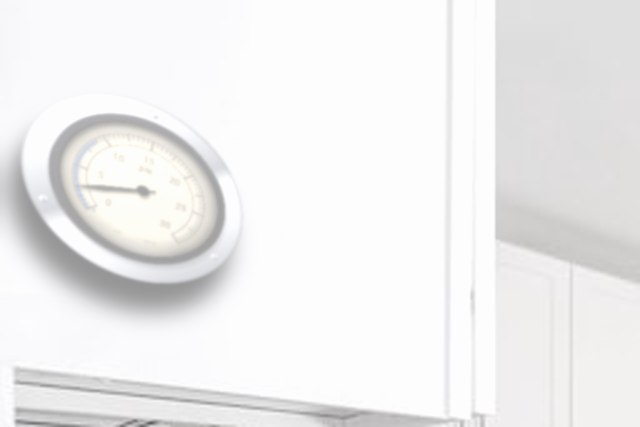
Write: psi 2.5
